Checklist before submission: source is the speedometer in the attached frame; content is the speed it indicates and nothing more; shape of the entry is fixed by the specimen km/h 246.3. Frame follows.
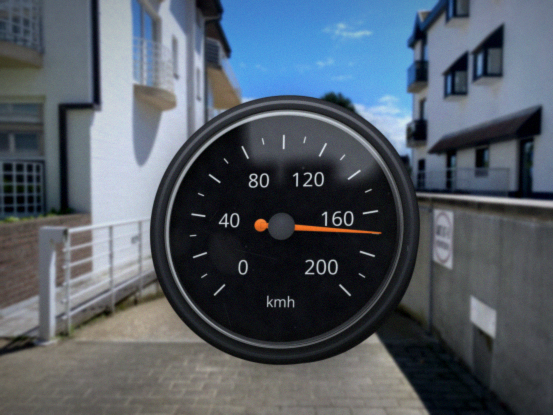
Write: km/h 170
